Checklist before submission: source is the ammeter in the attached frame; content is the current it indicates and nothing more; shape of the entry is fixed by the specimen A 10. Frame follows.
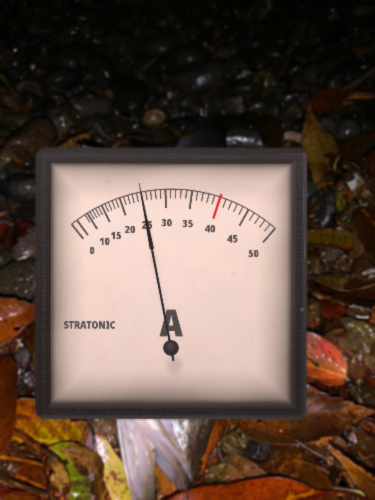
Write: A 25
